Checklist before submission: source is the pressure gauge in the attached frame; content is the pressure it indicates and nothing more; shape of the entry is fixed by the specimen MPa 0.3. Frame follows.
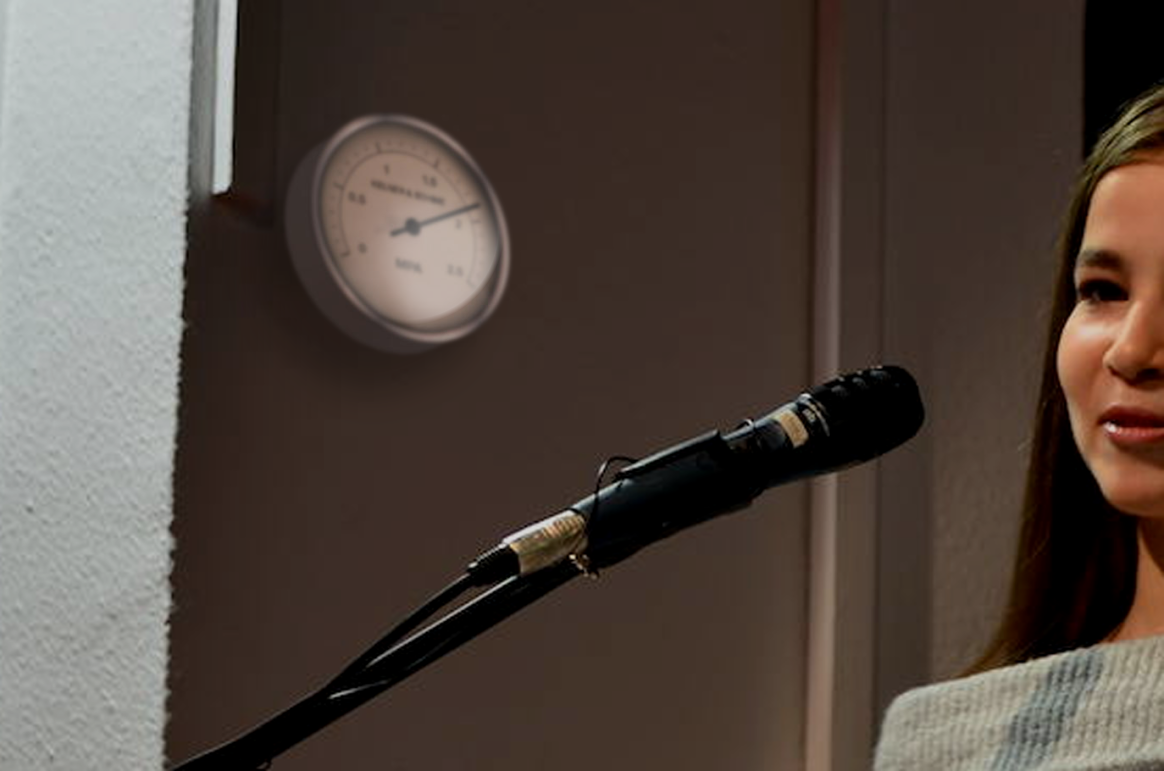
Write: MPa 1.9
